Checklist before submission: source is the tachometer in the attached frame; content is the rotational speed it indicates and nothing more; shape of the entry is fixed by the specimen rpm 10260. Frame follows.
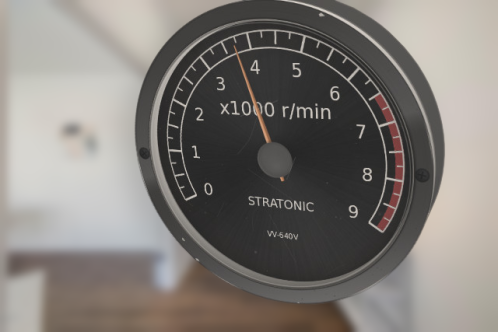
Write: rpm 3750
